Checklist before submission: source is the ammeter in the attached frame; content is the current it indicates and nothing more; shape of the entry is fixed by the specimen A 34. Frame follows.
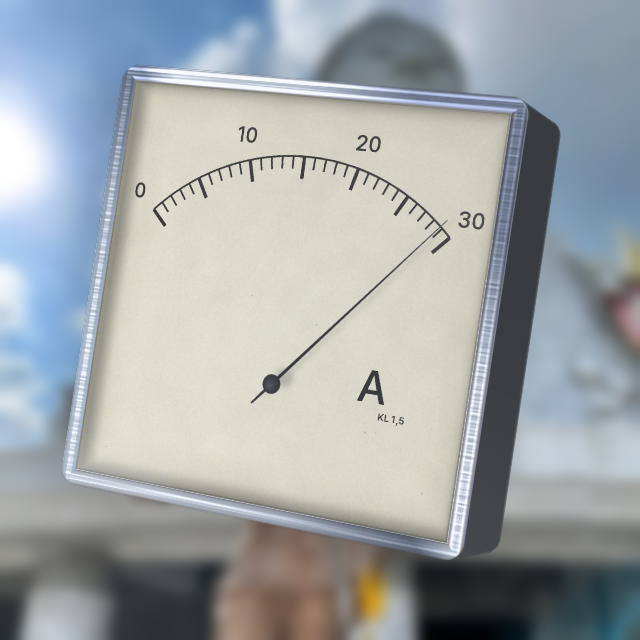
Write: A 29
